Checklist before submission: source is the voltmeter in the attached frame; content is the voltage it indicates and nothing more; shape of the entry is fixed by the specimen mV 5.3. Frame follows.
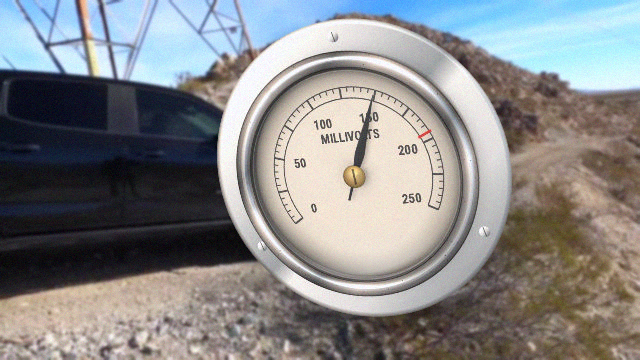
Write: mV 150
